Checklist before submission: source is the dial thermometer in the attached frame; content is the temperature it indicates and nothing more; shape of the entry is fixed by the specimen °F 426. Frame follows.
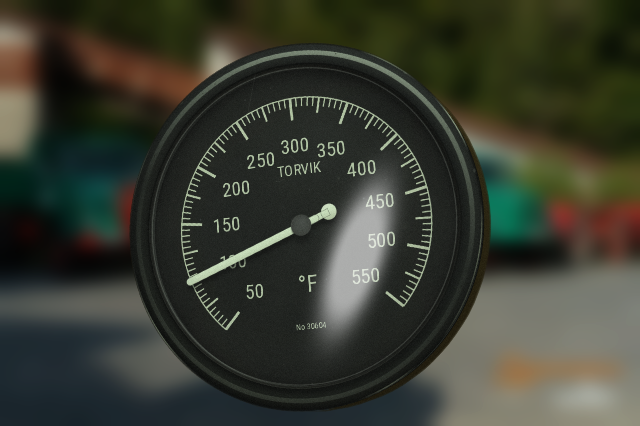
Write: °F 100
